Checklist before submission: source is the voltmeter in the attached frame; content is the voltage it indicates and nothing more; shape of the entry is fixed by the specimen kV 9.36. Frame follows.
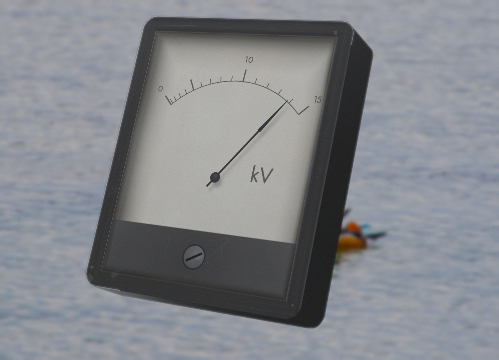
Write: kV 14
